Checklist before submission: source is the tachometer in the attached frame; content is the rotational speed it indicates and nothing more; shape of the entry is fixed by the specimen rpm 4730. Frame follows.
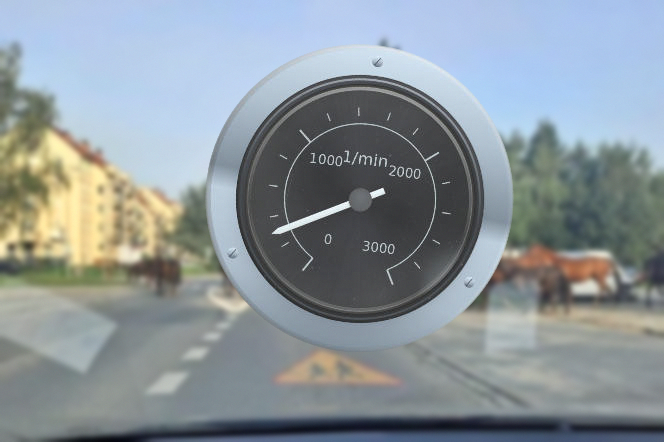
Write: rpm 300
